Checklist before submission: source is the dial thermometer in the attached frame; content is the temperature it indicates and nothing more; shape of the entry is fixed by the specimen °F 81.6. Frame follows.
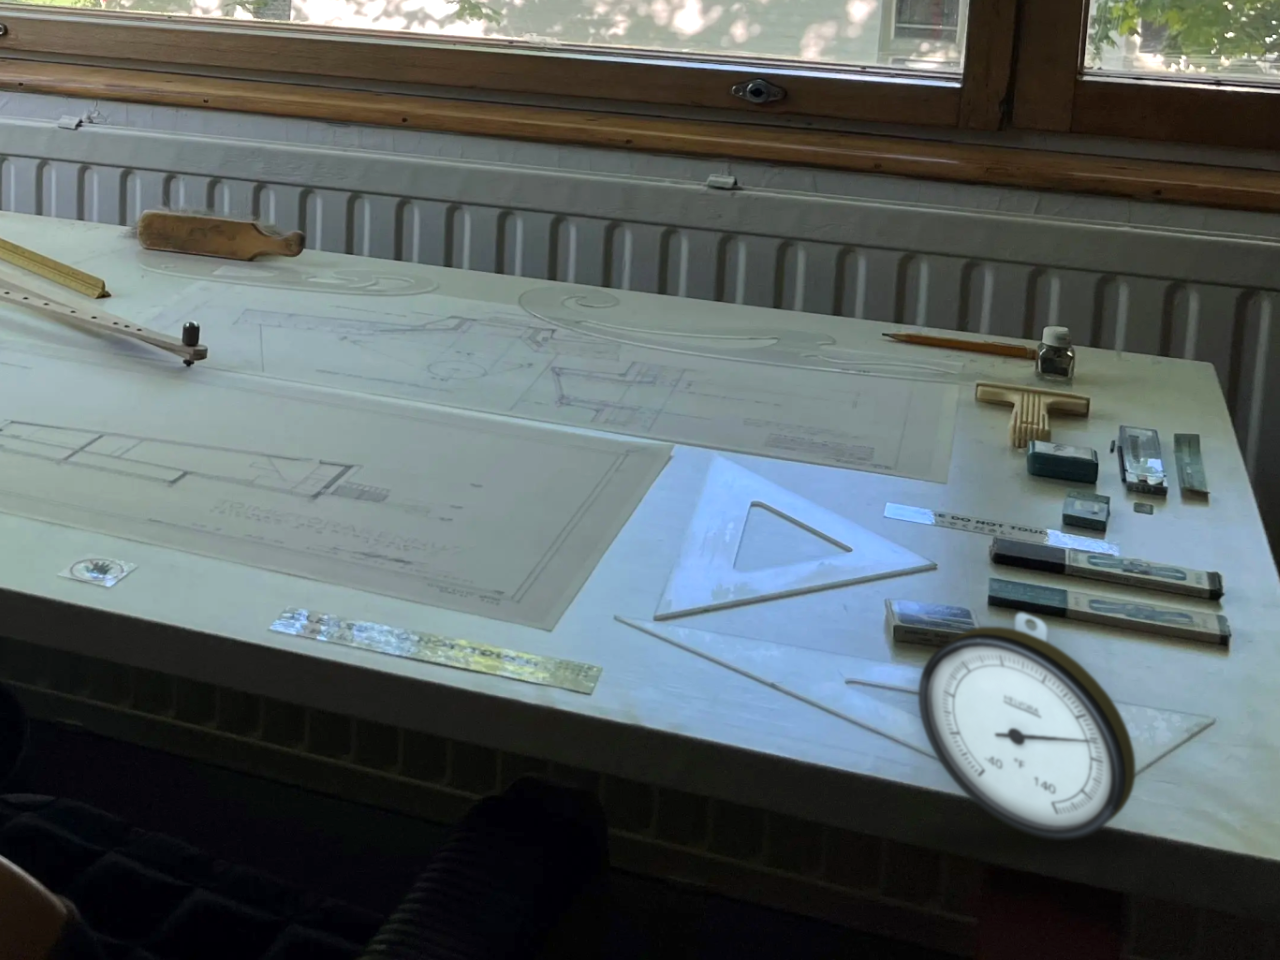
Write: °F 90
